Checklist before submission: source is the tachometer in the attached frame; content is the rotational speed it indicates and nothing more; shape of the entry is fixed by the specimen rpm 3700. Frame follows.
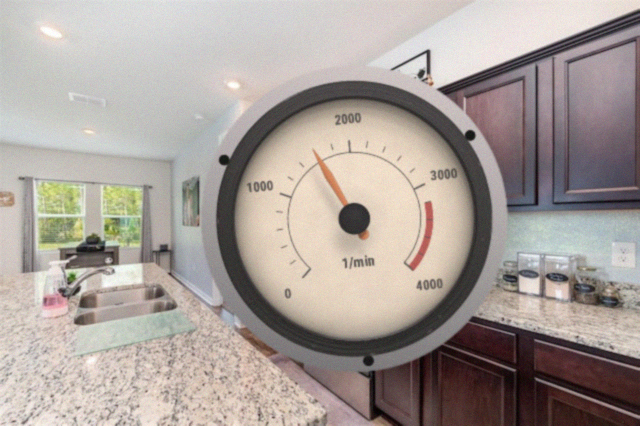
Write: rpm 1600
